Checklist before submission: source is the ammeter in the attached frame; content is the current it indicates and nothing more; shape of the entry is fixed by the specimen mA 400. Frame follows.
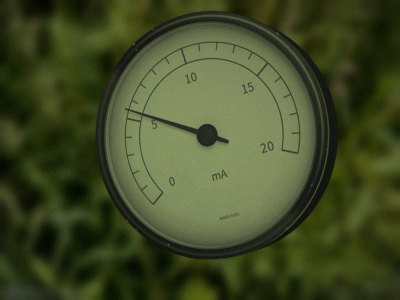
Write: mA 5.5
